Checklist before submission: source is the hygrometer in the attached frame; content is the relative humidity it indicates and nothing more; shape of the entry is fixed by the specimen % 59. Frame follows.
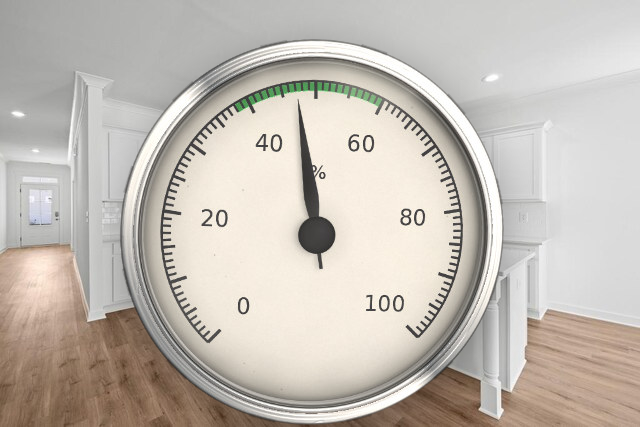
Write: % 47
